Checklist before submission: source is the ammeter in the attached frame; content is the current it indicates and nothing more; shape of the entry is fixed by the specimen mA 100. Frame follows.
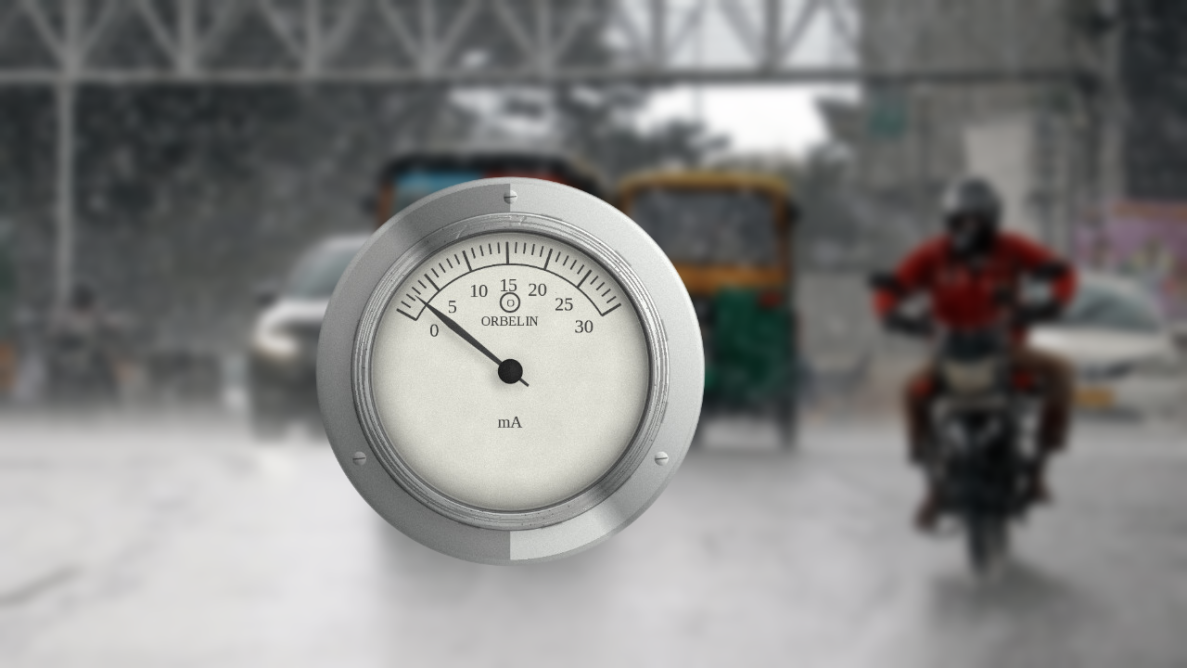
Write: mA 2.5
